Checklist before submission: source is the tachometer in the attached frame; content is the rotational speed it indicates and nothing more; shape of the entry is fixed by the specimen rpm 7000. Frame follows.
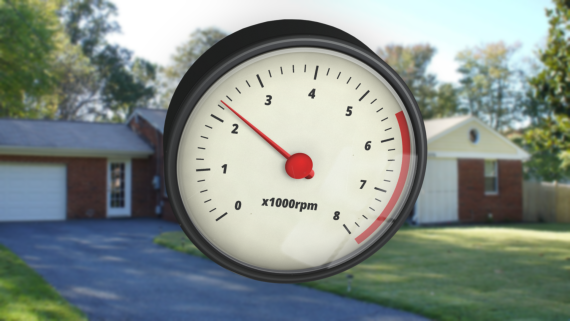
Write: rpm 2300
